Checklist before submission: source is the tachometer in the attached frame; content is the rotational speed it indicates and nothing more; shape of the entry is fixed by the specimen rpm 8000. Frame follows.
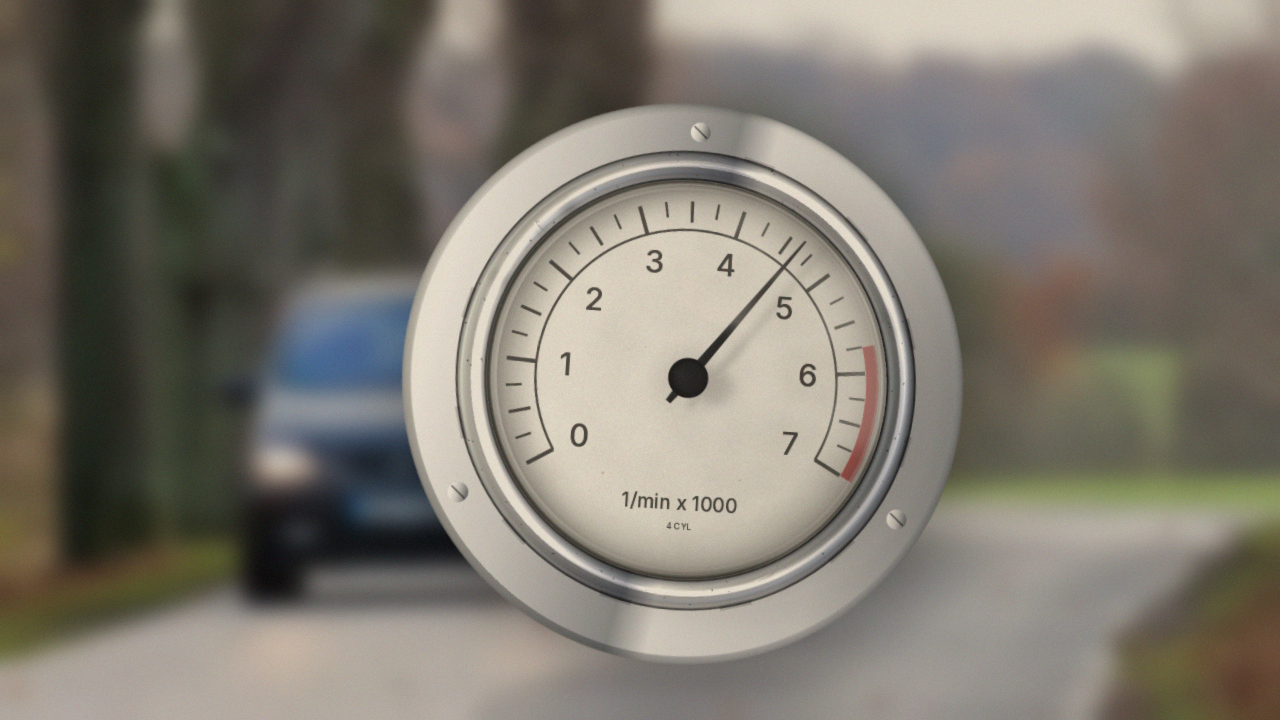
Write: rpm 4625
